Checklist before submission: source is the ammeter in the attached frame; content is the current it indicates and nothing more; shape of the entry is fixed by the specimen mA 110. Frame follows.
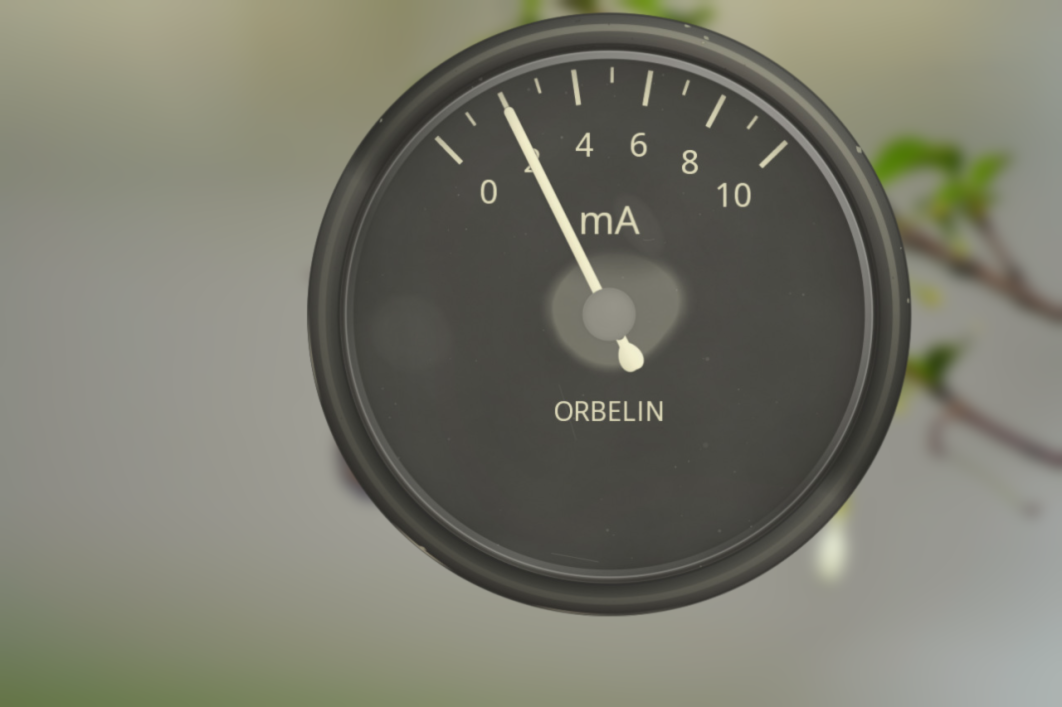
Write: mA 2
